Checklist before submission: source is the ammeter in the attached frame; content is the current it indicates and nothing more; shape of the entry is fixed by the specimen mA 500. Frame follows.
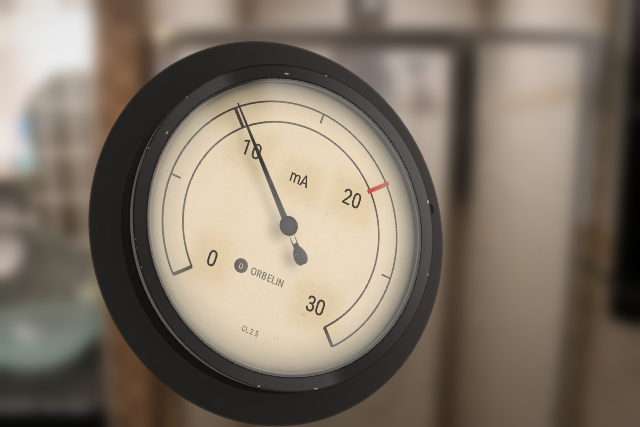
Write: mA 10
